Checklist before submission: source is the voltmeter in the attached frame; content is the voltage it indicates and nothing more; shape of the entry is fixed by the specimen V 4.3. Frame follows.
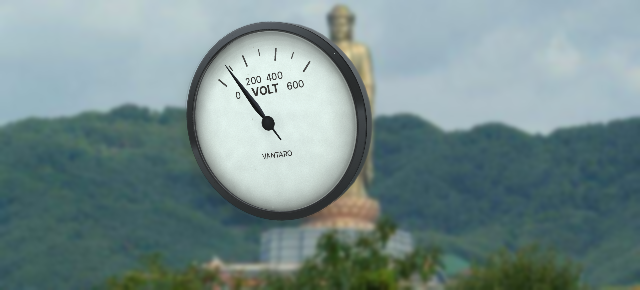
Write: V 100
